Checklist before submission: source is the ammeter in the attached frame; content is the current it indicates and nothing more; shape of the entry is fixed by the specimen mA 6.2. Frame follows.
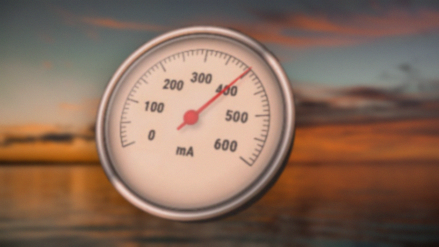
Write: mA 400
